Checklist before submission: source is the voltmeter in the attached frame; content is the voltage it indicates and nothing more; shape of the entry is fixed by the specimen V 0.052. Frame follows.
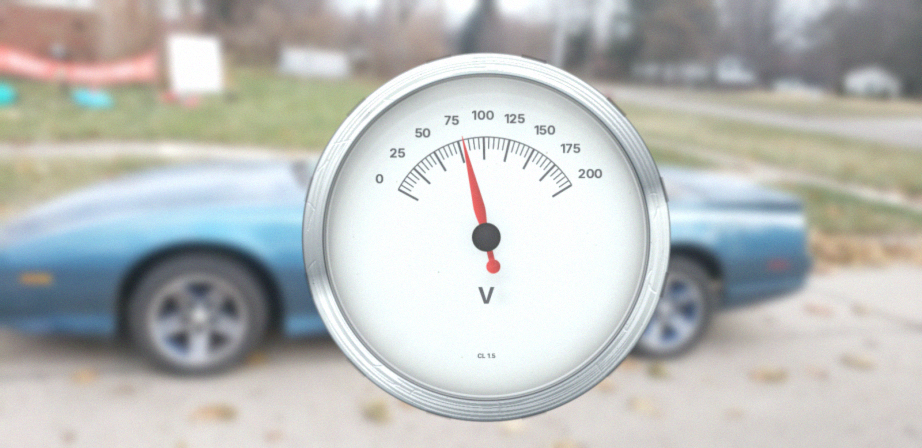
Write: V 80
